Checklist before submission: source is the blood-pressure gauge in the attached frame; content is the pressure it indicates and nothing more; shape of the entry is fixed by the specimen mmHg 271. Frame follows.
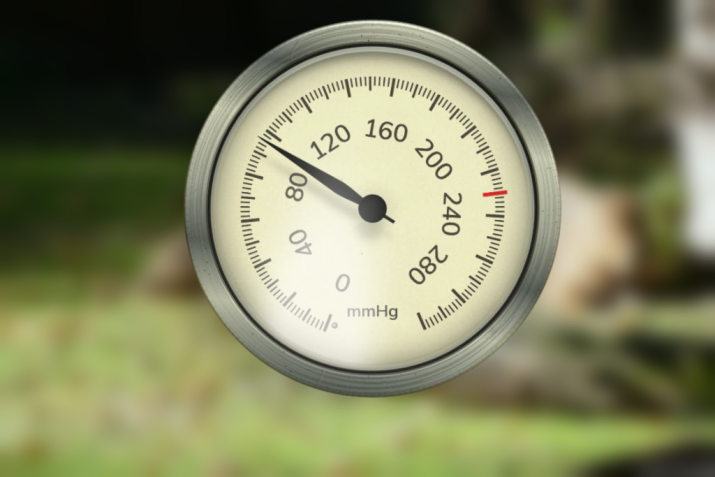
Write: mmHg 96
